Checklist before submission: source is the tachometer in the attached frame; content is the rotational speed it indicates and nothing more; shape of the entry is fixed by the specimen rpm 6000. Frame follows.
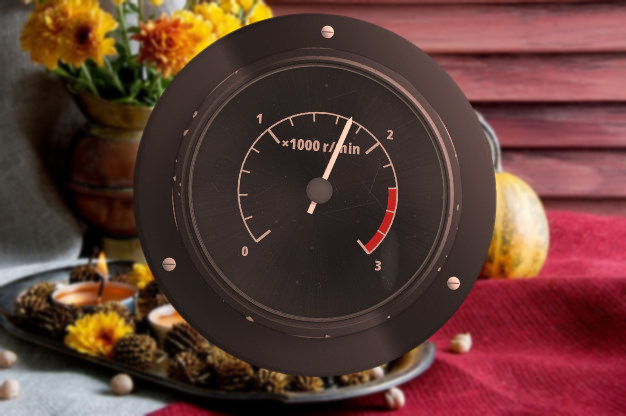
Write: rpm 1700
